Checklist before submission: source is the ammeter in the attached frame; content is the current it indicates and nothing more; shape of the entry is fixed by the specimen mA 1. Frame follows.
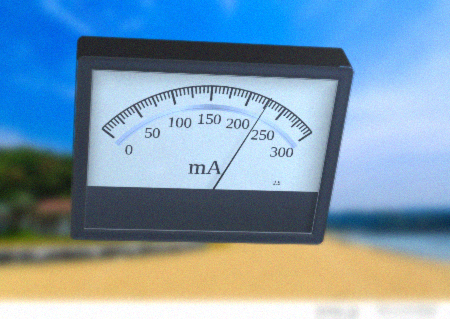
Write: mA 225
